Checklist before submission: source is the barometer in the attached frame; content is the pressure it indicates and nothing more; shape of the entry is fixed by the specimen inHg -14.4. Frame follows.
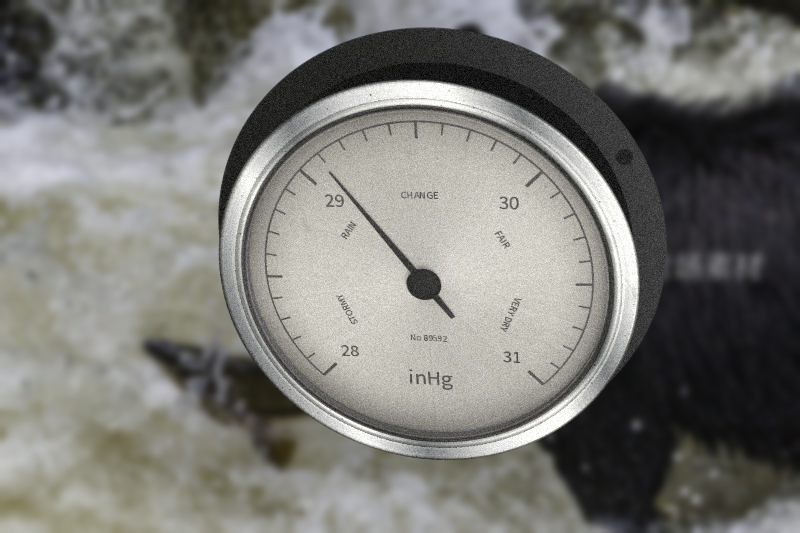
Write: inHg 29.1
